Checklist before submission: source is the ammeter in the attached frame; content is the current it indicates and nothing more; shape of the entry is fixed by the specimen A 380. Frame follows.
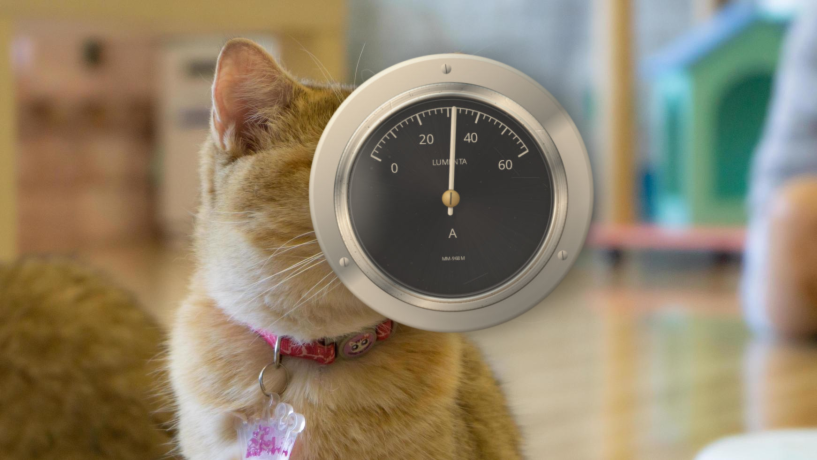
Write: A 32
